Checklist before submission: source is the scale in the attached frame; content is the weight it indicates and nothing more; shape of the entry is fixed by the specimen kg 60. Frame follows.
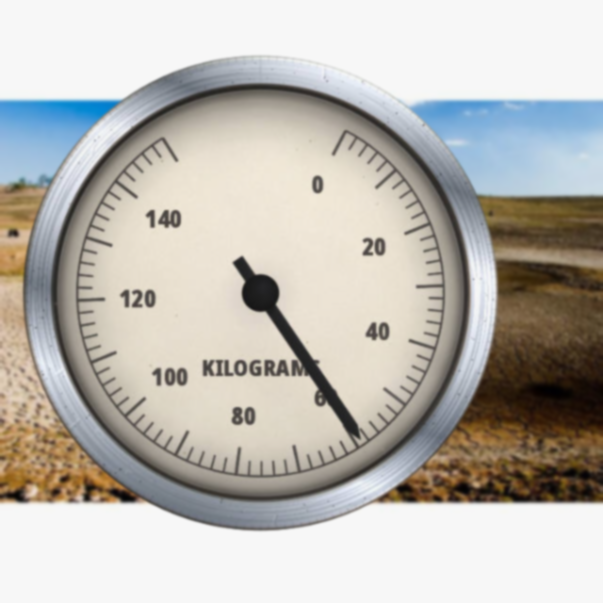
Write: kg 59
